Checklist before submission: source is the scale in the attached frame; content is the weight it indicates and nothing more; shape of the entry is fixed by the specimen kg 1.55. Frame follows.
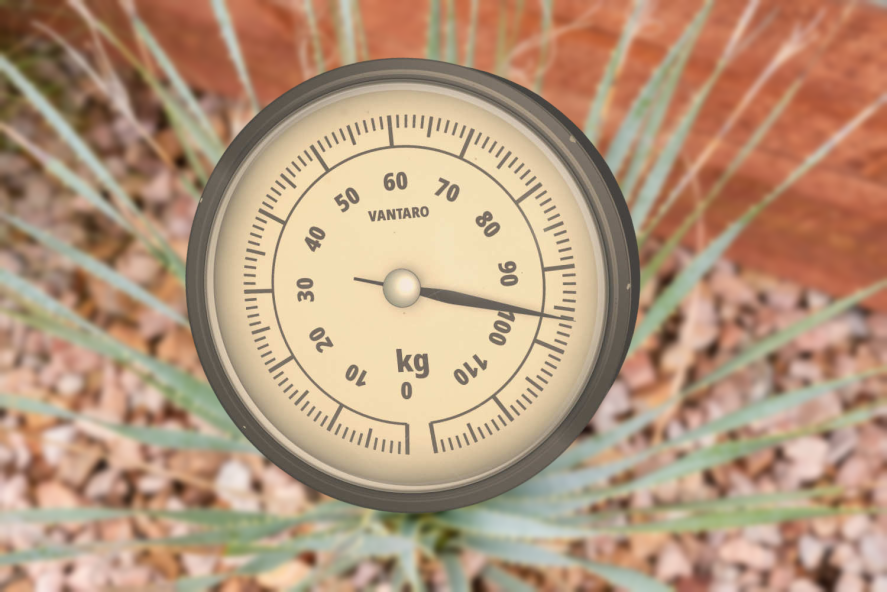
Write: kg 96
